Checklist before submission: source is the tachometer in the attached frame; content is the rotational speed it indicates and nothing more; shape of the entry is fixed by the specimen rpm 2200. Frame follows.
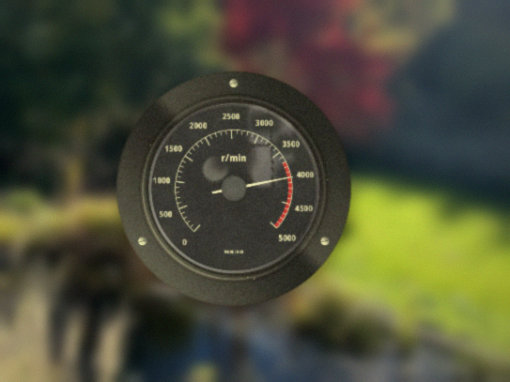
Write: rpm 4000
